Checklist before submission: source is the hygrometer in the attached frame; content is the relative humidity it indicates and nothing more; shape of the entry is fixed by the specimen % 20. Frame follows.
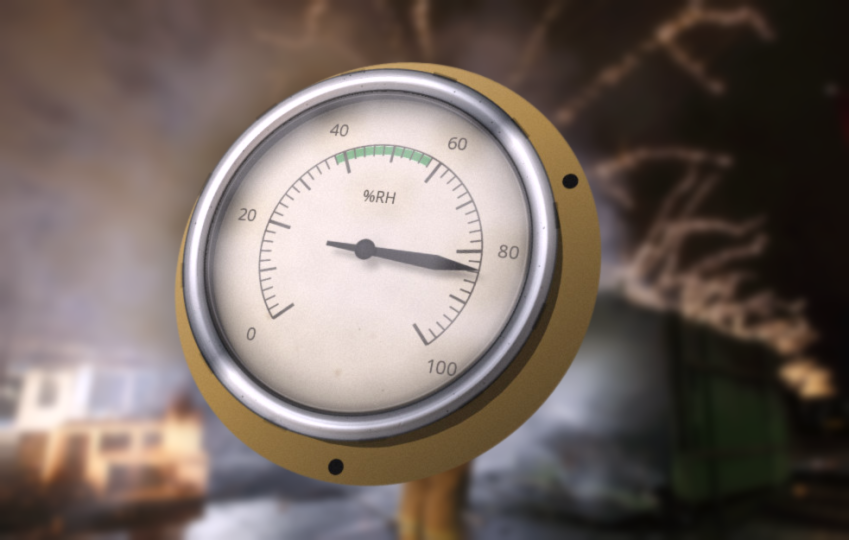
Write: % 84
